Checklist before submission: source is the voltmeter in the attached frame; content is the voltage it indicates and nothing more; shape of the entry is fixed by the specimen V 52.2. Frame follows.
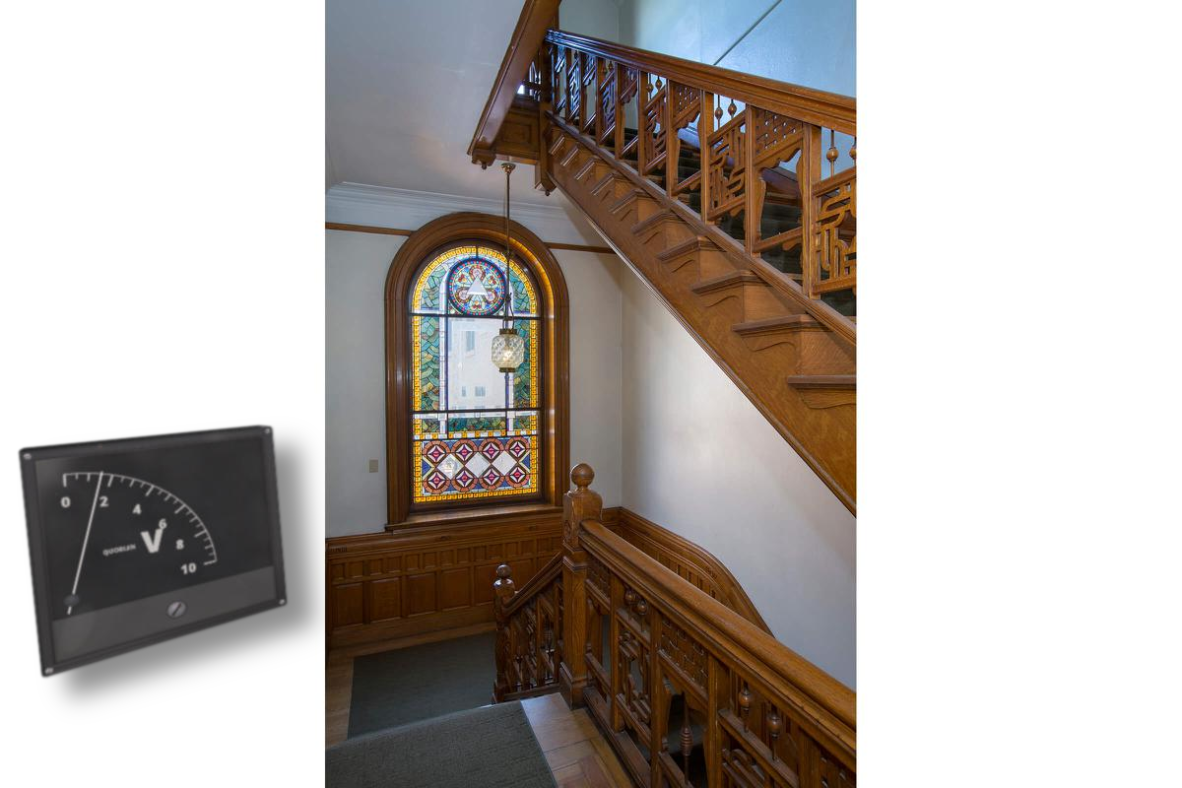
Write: V 1.5
